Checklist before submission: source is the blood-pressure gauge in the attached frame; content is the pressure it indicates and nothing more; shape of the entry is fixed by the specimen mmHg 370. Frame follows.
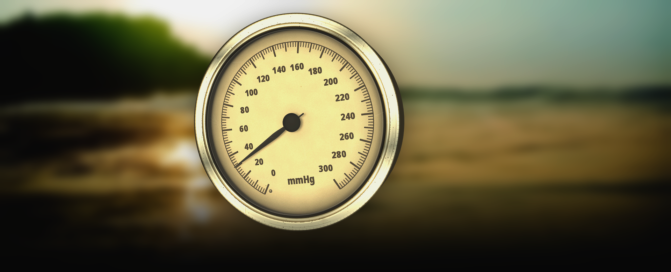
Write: mmHg 30
